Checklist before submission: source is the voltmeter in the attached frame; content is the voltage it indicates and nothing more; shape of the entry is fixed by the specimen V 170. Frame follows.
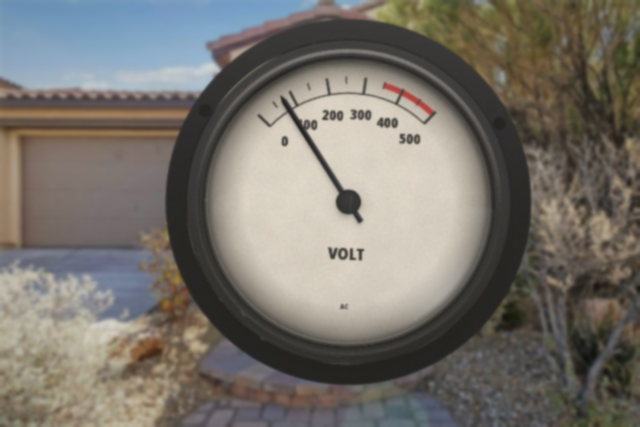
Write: V 75
